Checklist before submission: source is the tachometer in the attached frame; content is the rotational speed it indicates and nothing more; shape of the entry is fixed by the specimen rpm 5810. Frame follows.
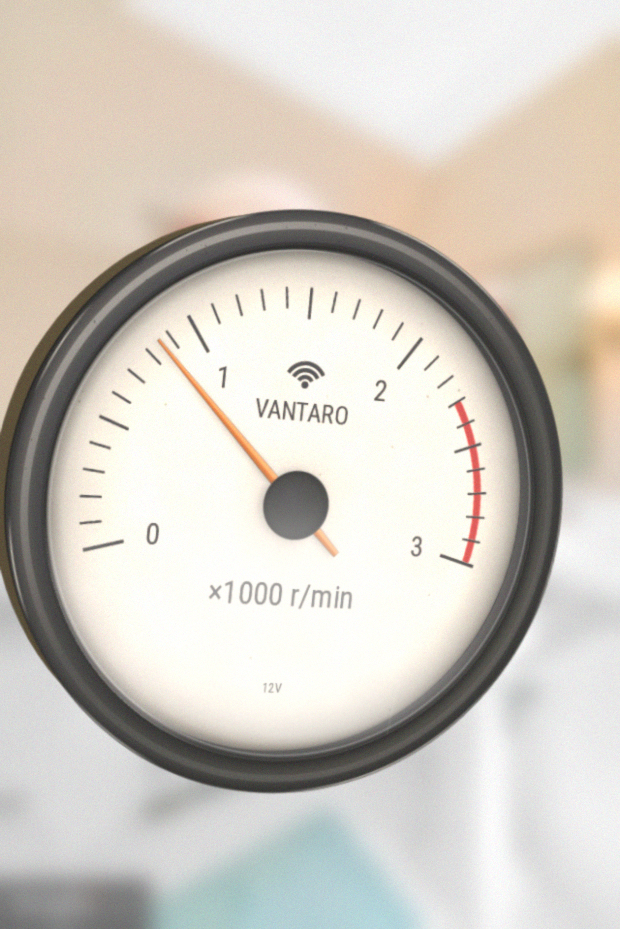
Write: rpm 850
